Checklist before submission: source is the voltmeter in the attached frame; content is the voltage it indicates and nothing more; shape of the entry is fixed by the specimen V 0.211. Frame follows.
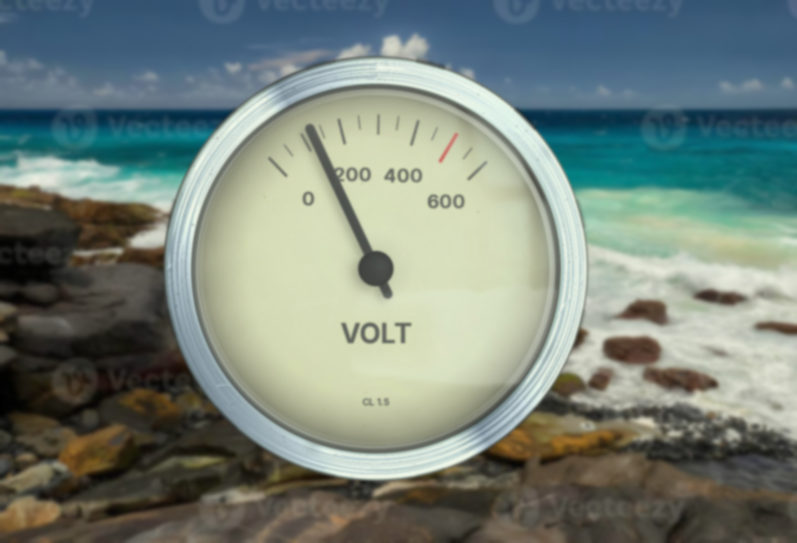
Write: V 125
